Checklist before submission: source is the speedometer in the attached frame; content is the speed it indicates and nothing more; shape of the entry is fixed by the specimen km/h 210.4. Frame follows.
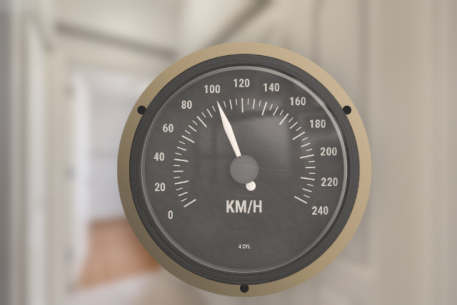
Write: km/h 100
